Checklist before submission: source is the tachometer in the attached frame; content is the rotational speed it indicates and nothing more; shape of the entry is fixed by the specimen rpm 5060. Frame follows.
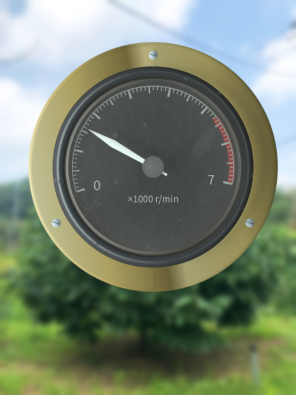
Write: rpm 1600
